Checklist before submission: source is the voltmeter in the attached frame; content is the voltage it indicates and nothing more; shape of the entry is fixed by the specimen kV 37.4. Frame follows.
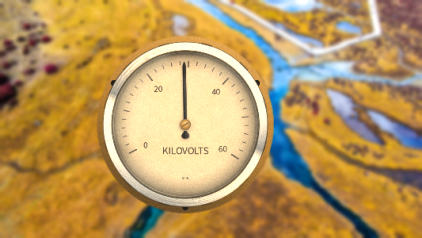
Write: kV 29
